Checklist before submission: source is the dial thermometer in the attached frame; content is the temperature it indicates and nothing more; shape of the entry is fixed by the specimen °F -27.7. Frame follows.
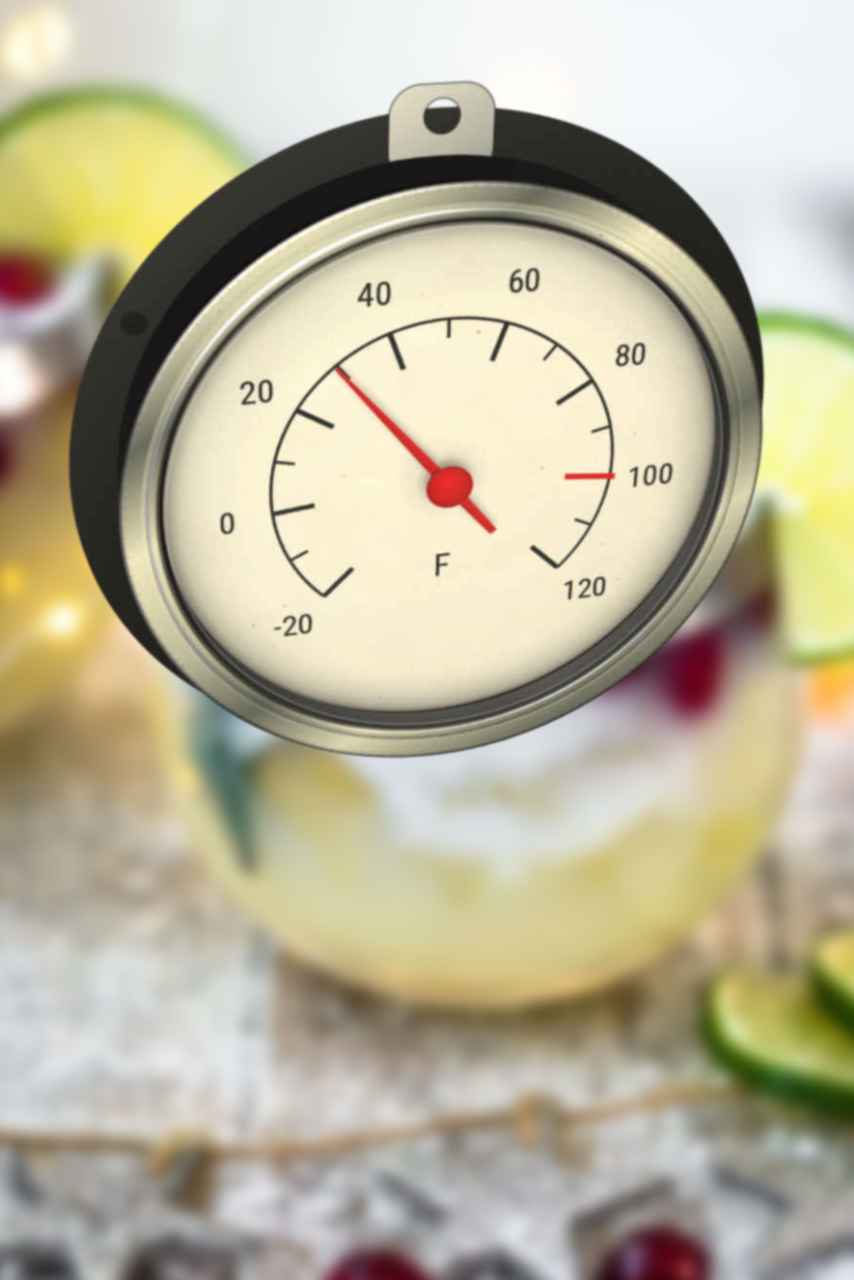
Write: °F 30
